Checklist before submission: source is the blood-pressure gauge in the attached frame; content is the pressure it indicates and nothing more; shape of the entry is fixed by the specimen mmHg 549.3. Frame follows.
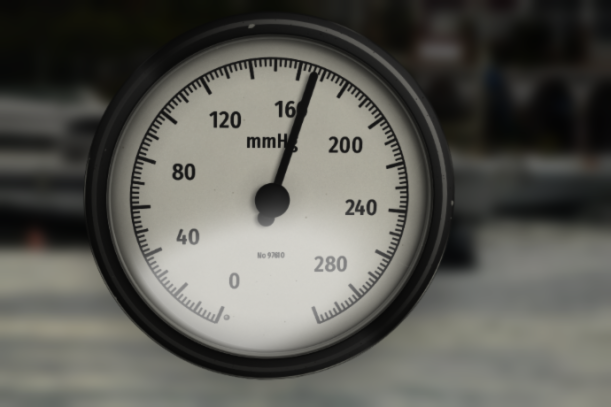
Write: mmHg 166
